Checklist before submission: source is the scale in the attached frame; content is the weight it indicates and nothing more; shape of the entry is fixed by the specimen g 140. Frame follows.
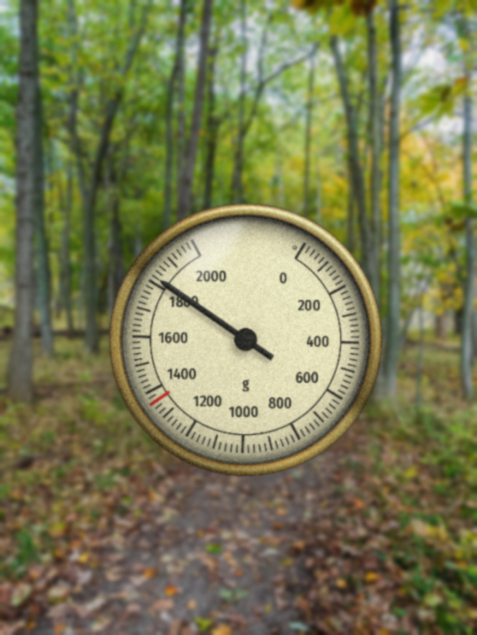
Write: g 1820
